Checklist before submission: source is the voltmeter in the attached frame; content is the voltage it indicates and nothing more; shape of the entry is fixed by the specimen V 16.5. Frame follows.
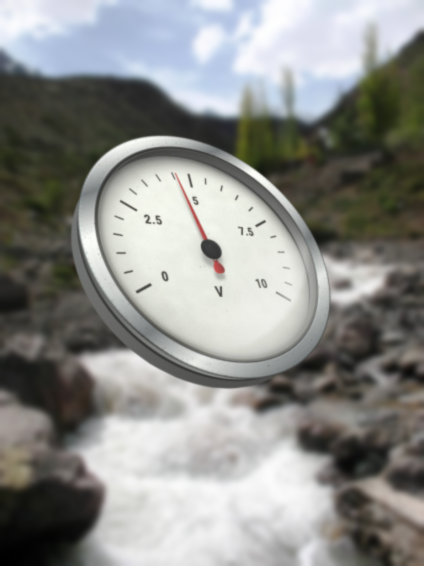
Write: V 4.5
